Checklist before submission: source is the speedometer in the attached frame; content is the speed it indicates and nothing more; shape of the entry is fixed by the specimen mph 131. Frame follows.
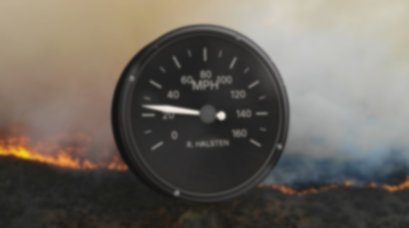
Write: mph 25
